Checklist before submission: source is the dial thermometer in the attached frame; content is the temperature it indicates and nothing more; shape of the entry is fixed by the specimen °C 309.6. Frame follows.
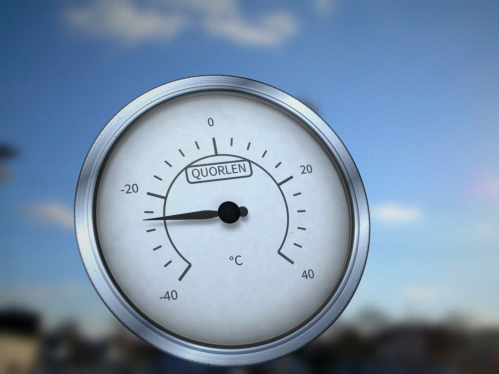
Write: °C -26
